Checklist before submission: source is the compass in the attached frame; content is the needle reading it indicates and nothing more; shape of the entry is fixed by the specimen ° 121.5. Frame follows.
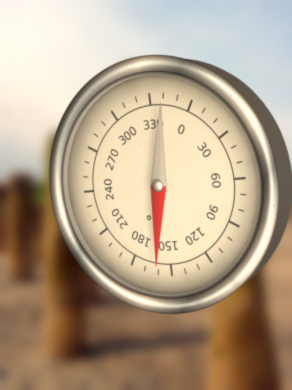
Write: ° 160
